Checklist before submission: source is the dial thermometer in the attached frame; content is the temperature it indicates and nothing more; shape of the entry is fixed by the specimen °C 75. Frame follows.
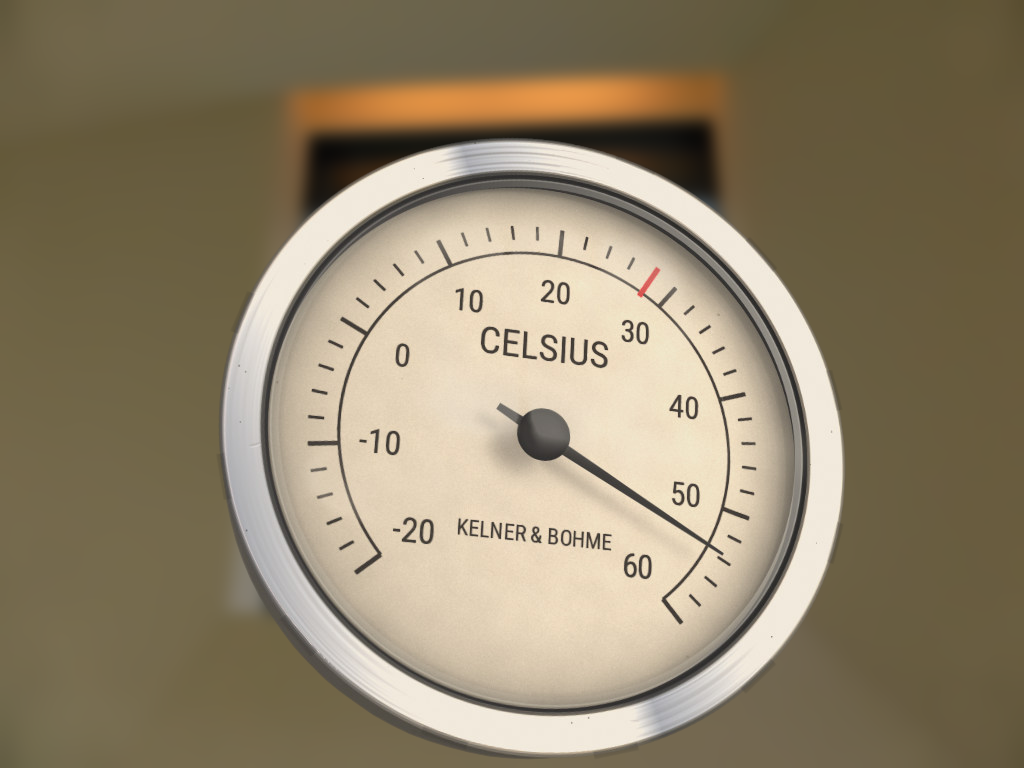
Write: °C 54
